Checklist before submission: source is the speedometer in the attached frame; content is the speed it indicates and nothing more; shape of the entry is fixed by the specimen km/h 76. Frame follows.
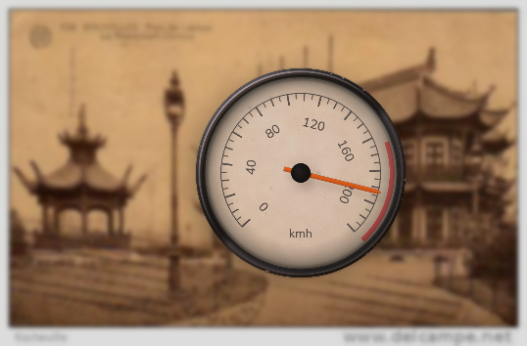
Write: km/h 192.5
